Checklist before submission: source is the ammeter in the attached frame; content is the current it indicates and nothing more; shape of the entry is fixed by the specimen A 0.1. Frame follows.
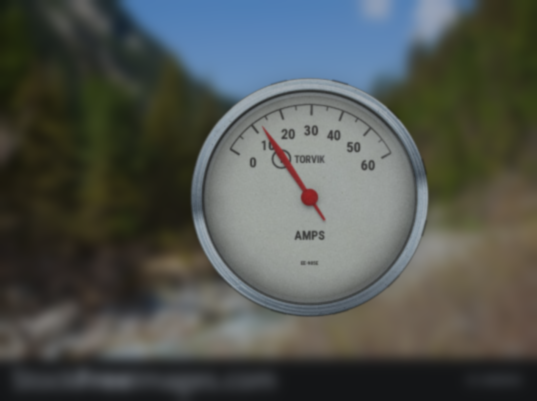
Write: A 12.5
